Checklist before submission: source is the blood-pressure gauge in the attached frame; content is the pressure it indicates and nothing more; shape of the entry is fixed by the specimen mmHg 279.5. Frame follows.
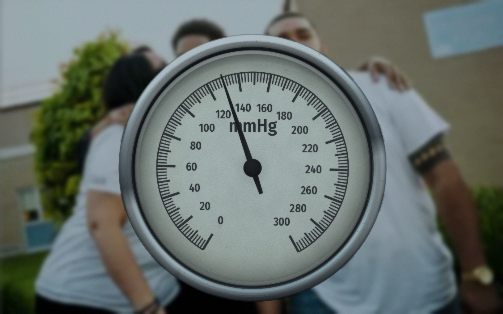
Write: mmHg 130
